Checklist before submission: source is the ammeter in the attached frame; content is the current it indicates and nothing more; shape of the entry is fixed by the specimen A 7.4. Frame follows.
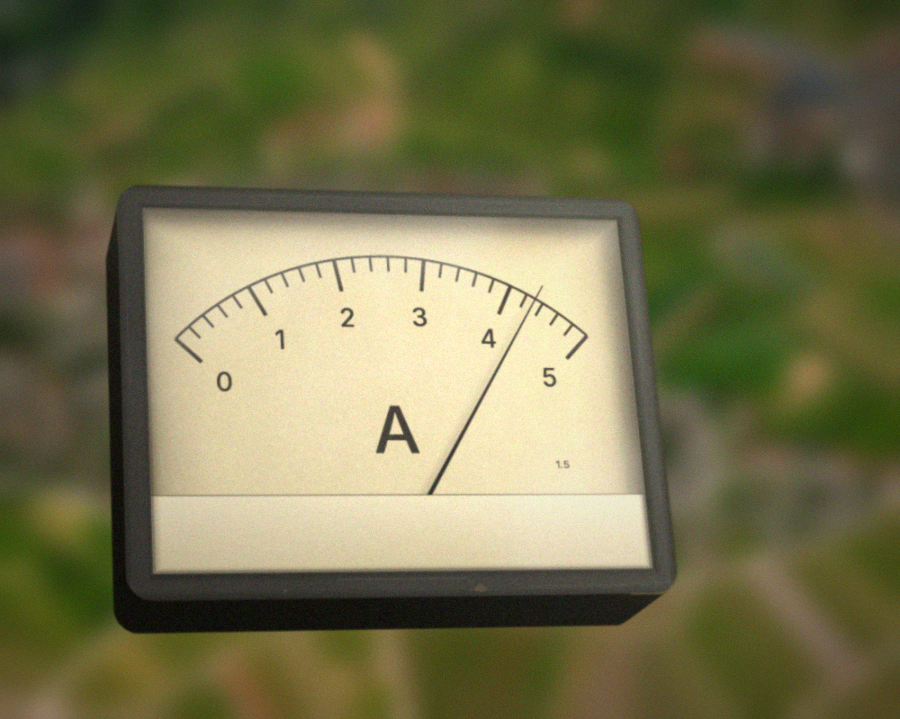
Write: A 4.3
